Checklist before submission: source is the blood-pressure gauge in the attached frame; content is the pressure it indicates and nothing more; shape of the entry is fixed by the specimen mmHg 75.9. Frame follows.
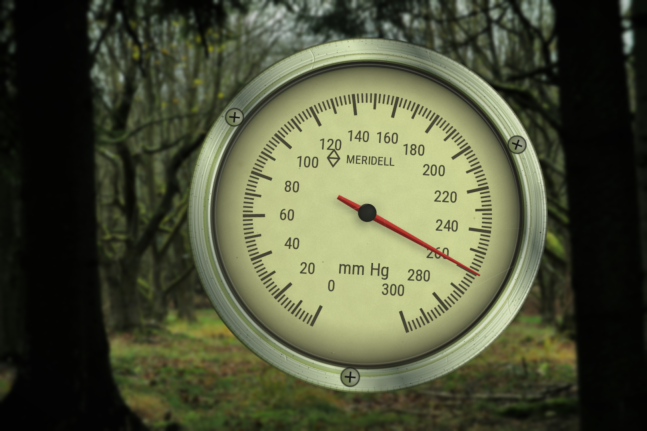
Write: mmHg 260
